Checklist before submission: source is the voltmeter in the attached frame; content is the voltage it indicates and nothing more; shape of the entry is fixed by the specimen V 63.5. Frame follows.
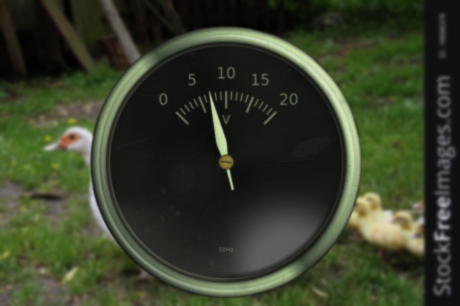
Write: V 7
